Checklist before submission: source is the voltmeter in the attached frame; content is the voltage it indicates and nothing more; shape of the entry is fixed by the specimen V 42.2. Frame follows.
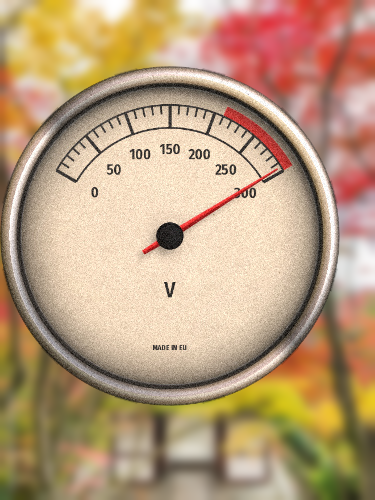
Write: V 295
